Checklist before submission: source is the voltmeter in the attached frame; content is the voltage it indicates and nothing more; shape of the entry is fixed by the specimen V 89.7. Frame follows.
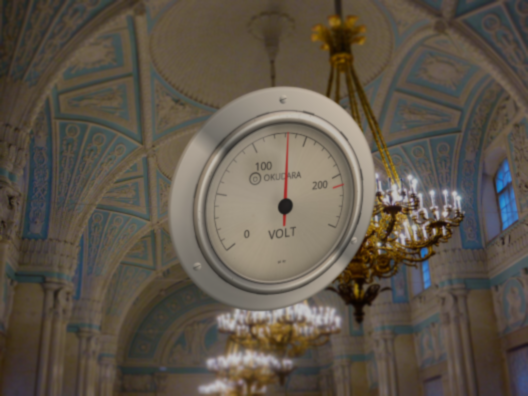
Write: V 130
